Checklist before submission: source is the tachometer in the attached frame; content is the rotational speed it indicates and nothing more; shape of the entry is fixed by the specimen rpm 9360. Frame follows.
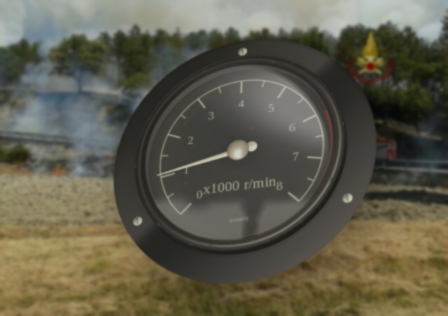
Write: rpm 1000
